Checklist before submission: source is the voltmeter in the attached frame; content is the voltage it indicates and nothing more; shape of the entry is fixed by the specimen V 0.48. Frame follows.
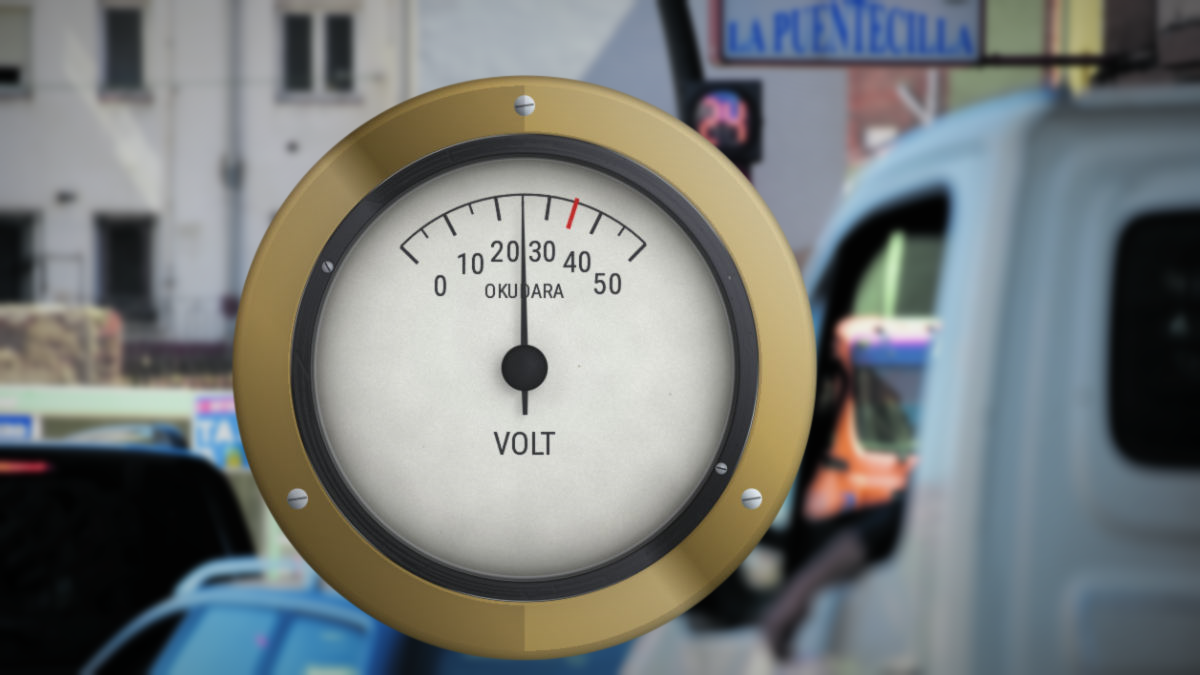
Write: V 25
